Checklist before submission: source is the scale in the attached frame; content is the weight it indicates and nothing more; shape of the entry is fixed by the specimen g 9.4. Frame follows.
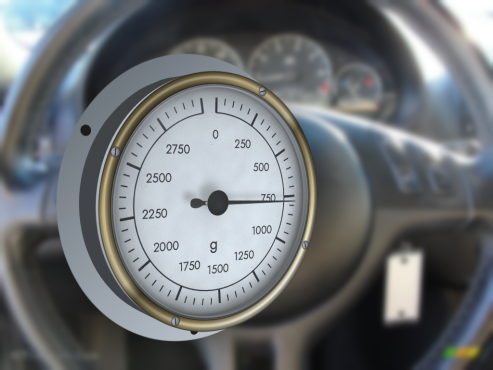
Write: g 775
